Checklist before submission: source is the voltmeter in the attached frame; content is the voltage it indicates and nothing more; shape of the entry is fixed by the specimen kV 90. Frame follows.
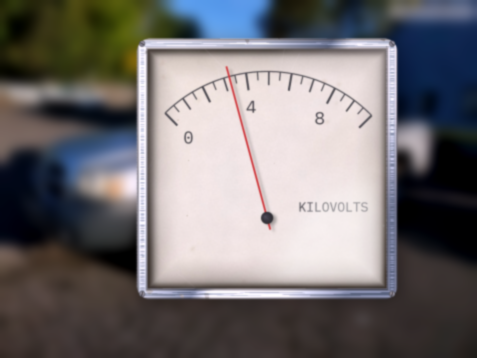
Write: kV 3.25
